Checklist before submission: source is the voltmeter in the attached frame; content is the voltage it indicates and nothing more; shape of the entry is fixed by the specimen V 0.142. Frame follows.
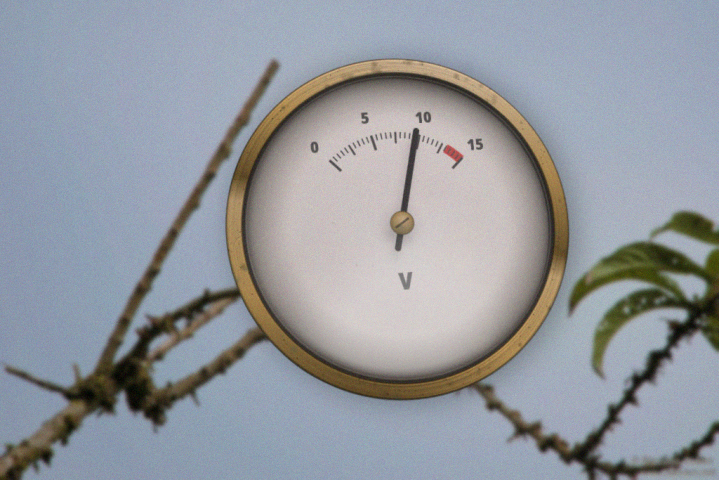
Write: V 9.5
